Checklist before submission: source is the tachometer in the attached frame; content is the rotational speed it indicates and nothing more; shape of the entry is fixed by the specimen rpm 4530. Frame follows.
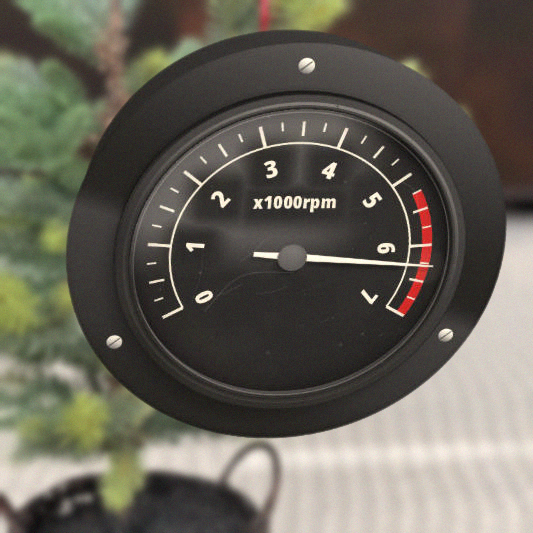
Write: rpm 6250
